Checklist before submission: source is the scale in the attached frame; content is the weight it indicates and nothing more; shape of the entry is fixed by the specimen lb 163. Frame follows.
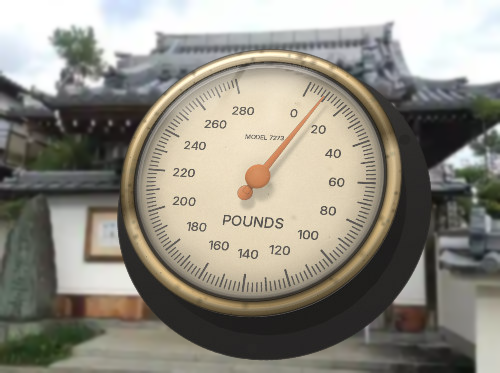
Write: lb 10
